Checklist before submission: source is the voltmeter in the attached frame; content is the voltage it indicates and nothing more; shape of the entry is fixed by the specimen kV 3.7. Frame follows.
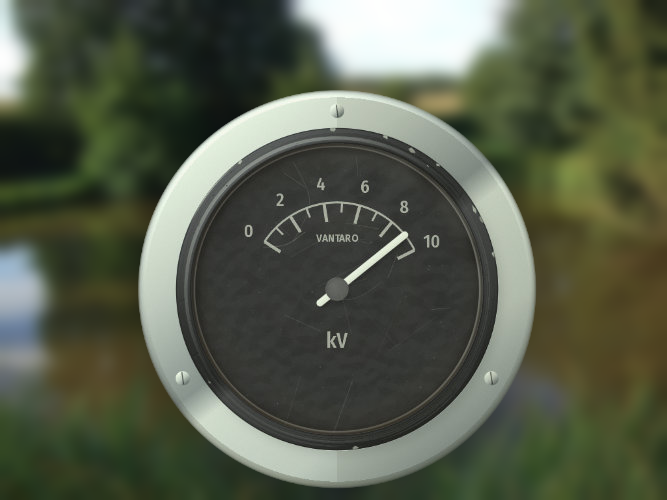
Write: kV 9
